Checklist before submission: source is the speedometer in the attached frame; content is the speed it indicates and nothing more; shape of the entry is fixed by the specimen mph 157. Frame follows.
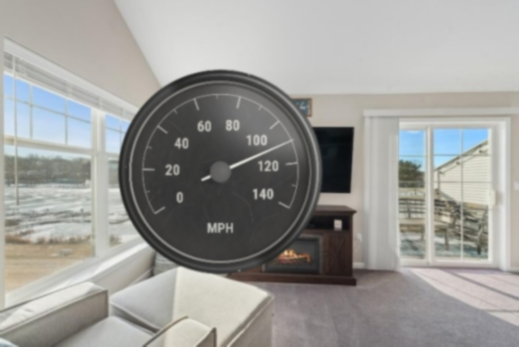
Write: mph 110
